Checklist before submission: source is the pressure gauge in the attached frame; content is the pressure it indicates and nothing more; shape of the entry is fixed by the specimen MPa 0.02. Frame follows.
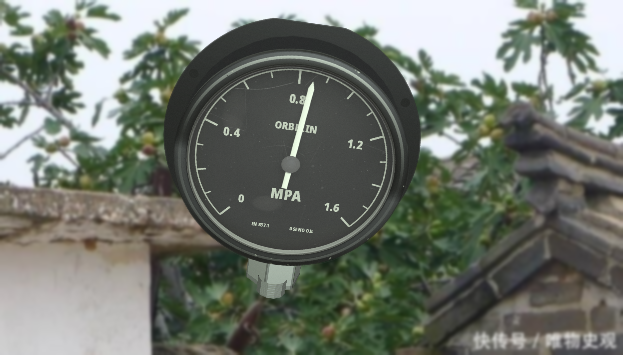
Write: MPa 0.85
